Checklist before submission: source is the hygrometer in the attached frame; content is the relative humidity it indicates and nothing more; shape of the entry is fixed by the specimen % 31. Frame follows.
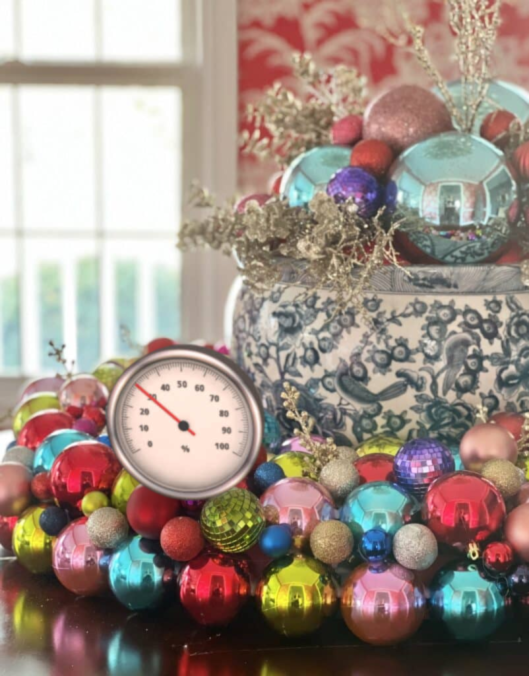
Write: % 30
